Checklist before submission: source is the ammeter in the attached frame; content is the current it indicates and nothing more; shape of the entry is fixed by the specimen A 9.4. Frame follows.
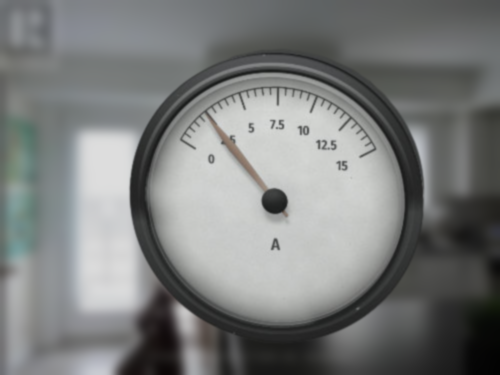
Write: A 2.5
